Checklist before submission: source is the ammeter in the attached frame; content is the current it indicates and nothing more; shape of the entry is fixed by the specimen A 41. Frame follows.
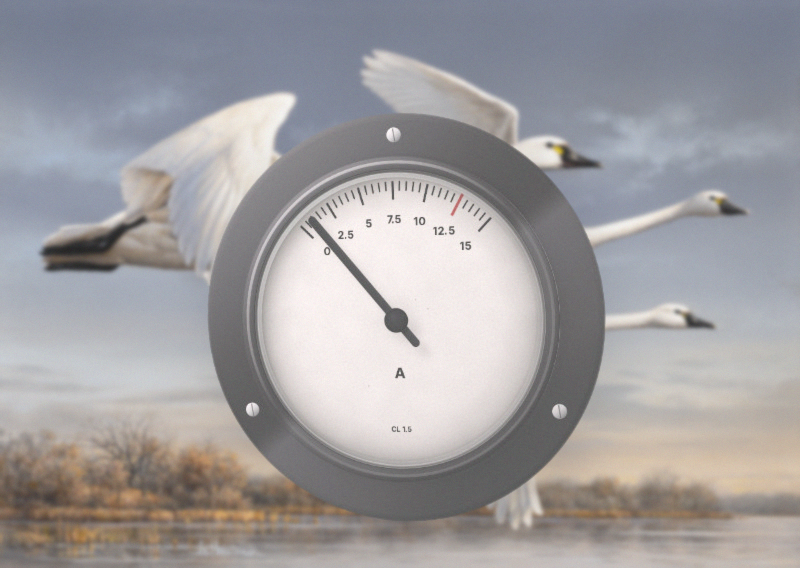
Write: A 1
